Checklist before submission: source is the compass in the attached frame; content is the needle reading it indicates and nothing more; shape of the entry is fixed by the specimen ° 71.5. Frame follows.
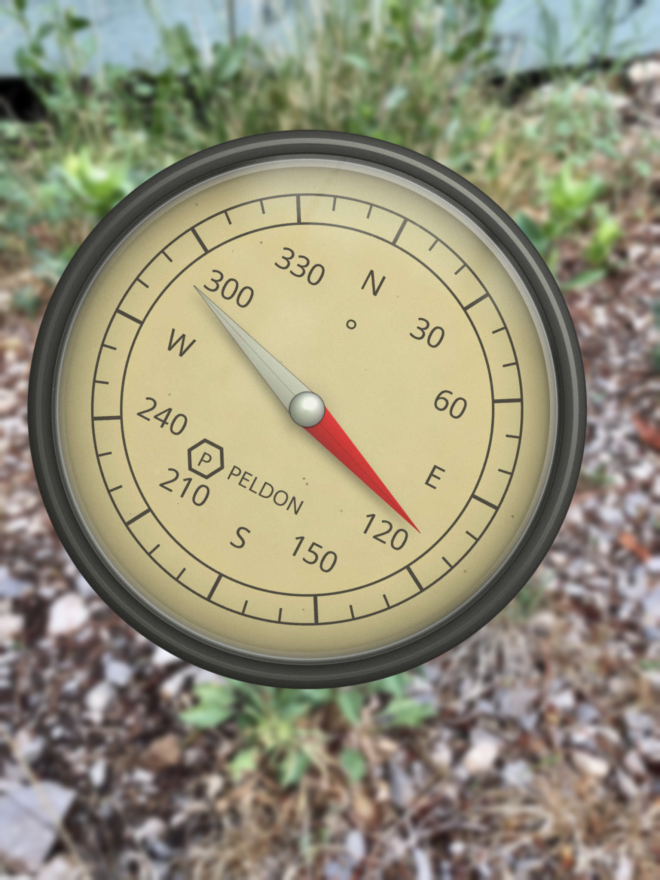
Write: ° 110
